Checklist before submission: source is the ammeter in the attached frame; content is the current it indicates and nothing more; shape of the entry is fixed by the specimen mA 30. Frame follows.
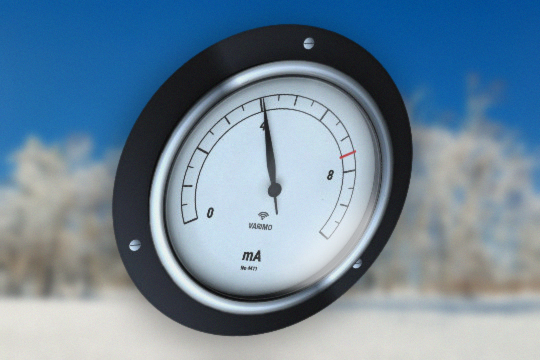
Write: mA 4
